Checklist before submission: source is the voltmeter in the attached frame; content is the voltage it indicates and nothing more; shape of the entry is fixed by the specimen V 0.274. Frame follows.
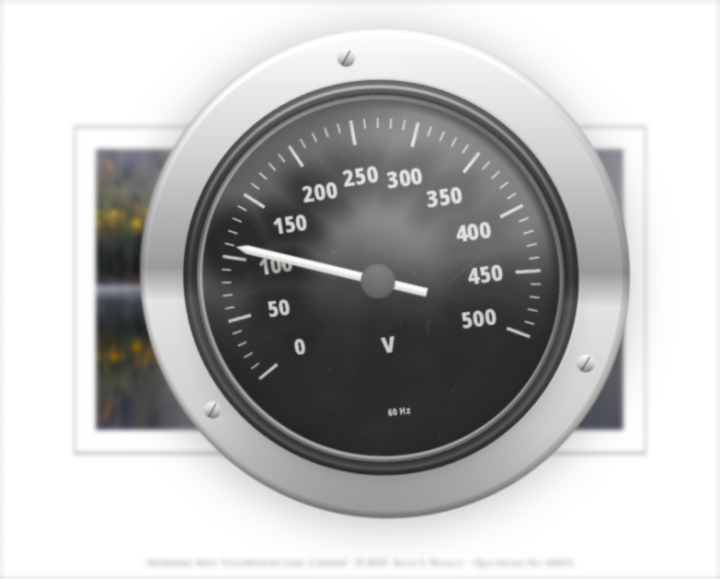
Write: V 110
